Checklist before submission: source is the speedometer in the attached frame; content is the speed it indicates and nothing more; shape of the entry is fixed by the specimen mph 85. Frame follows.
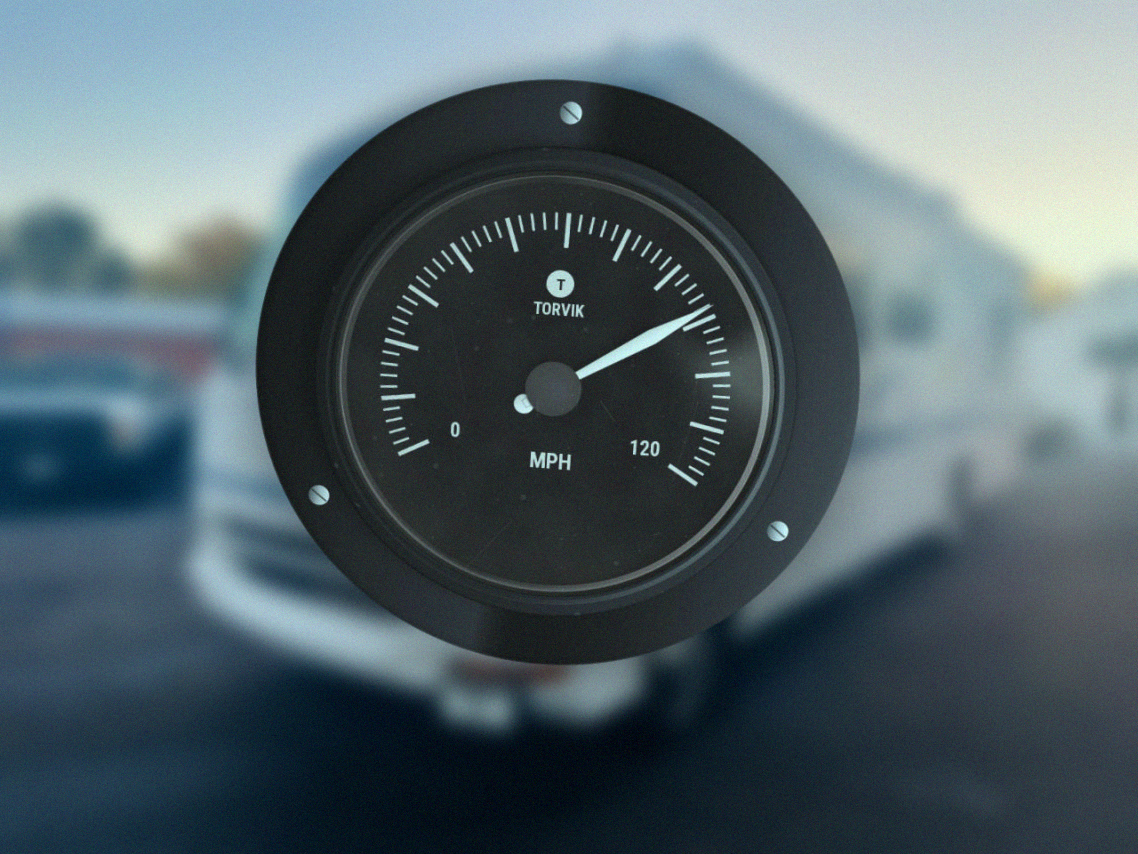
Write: mph 88
